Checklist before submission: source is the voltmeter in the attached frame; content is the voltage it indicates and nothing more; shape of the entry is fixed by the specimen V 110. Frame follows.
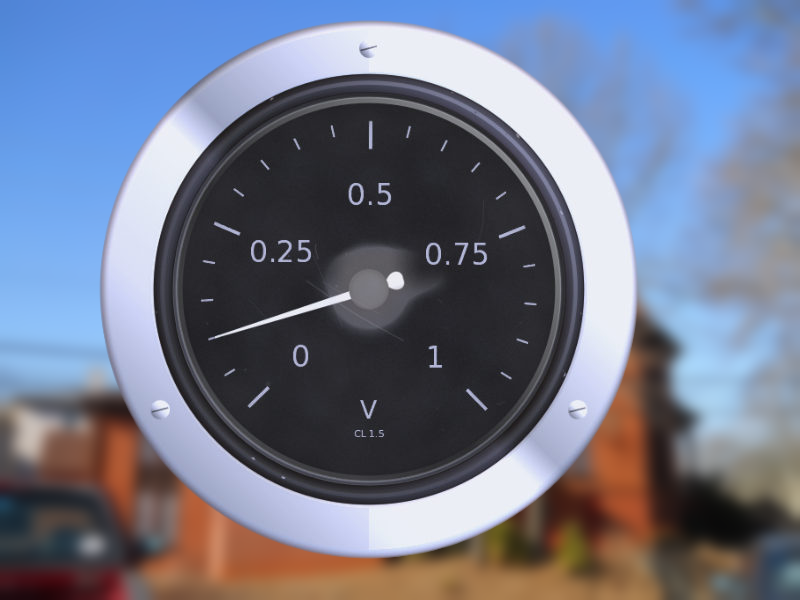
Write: V 0.1
